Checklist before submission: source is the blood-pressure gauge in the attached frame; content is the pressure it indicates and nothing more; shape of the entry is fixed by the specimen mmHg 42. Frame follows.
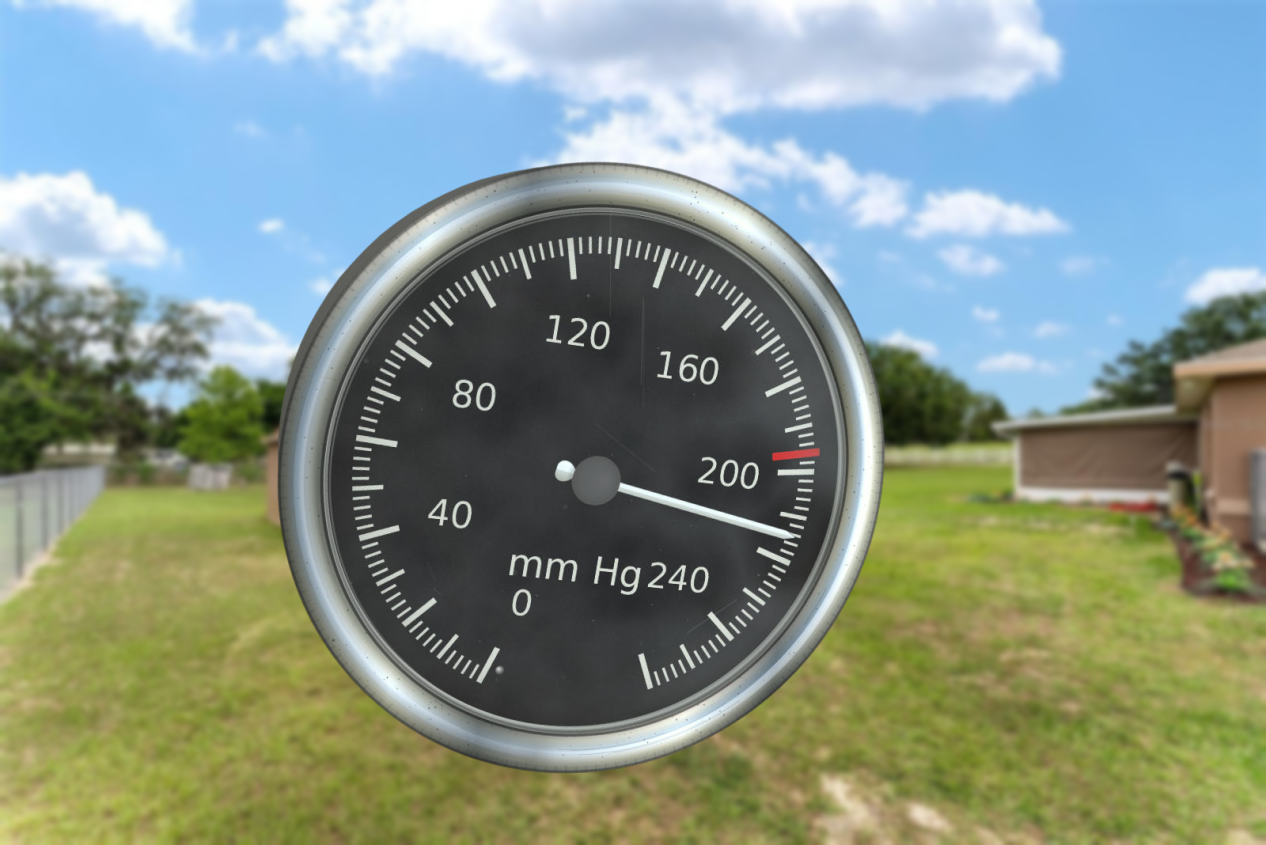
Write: mmHg 214
